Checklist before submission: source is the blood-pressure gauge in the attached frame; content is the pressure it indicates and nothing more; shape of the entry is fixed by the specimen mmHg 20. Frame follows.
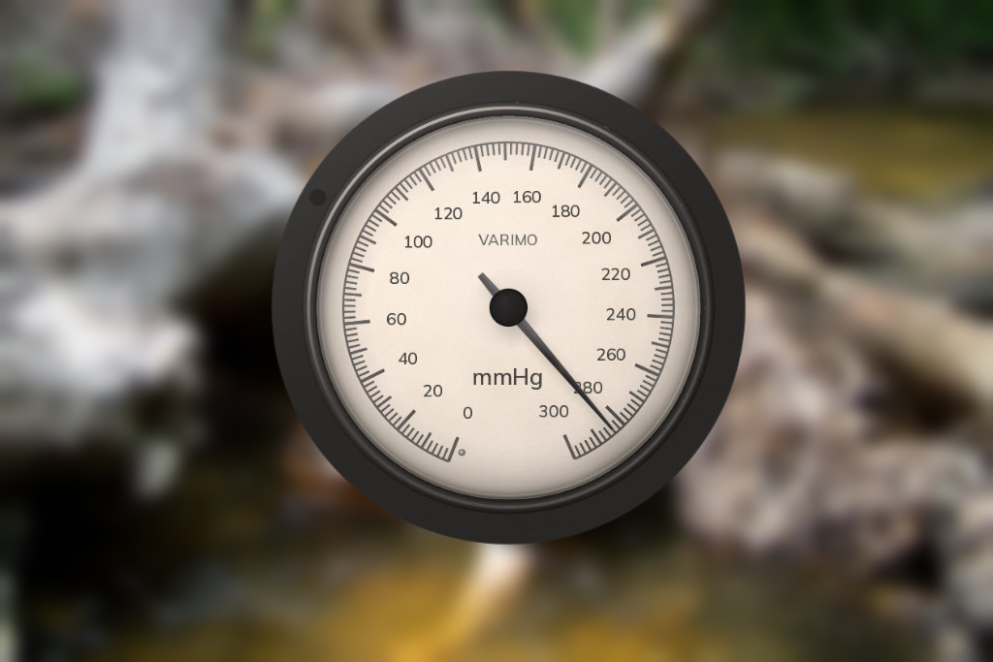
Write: mmHg 284
